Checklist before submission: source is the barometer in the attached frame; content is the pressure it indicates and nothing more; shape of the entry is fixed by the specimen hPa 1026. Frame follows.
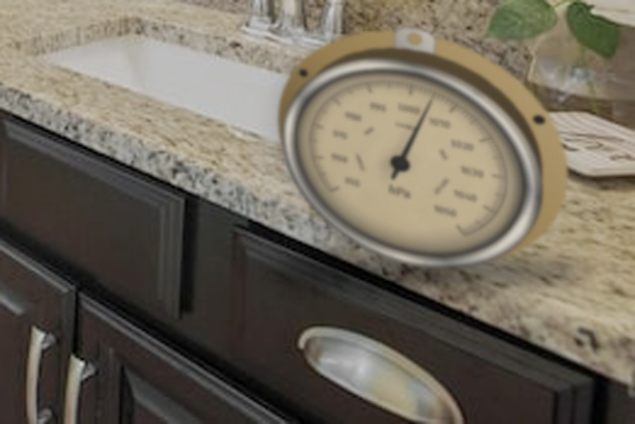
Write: hPa 1005
